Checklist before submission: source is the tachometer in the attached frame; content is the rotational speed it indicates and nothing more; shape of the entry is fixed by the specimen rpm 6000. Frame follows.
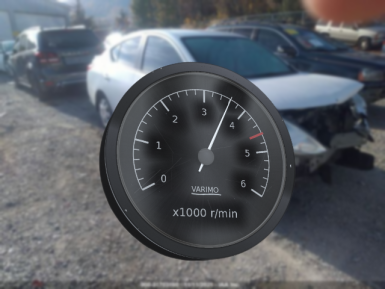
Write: rpm 3600
